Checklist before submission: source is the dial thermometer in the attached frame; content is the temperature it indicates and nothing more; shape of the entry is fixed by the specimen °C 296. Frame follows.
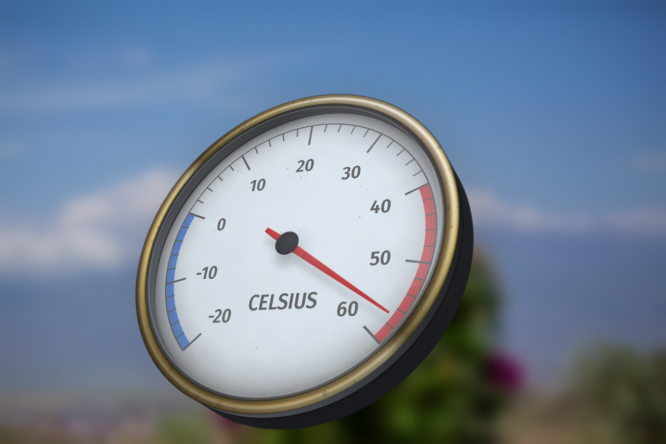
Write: °C 57
